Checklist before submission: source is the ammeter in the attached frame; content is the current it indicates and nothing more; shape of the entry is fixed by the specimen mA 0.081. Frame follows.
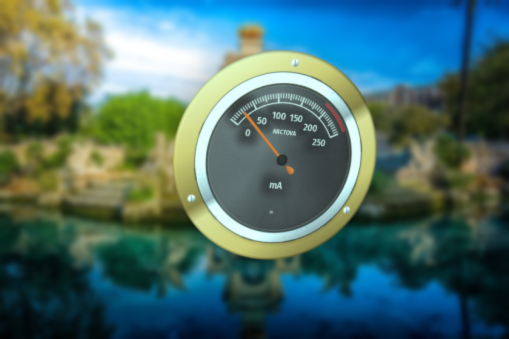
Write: mA 25
